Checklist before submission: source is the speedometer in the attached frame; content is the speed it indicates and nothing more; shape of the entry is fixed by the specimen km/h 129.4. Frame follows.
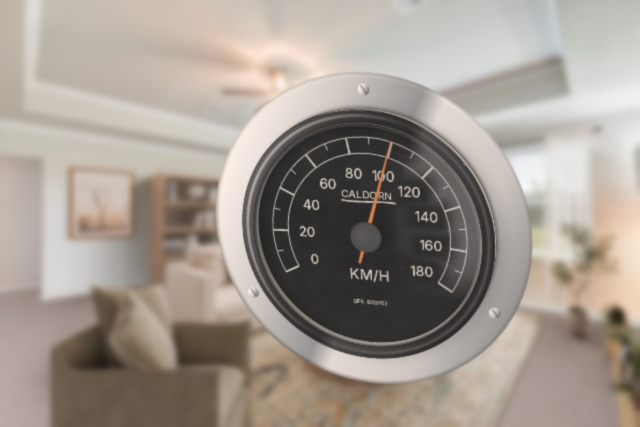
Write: km/h 100
